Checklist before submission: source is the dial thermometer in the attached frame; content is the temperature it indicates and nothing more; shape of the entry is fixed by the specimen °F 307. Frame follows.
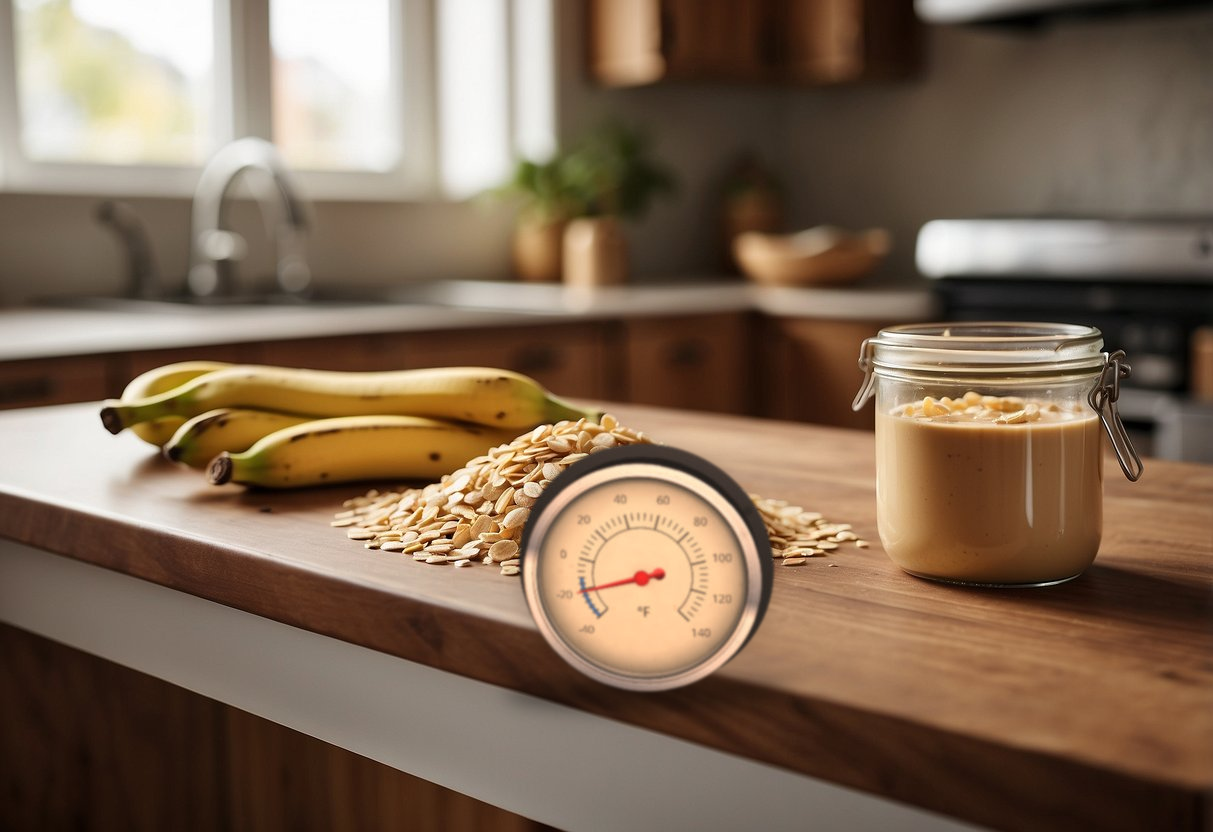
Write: °F -20
